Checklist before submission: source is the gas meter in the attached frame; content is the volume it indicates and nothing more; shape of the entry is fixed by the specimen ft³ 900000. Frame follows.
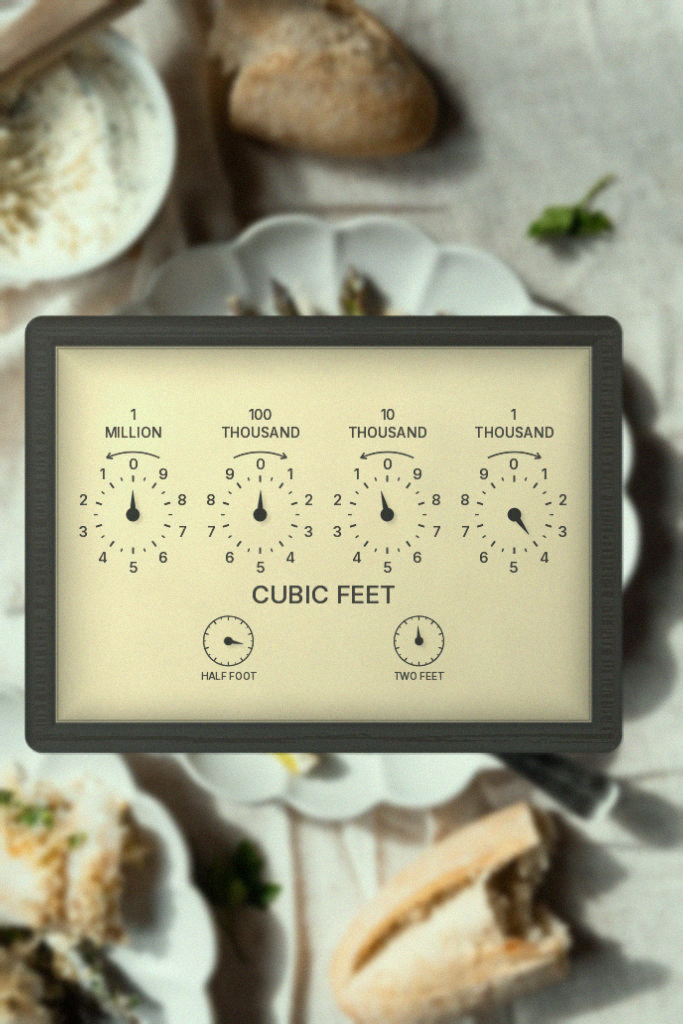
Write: ft³ 400
